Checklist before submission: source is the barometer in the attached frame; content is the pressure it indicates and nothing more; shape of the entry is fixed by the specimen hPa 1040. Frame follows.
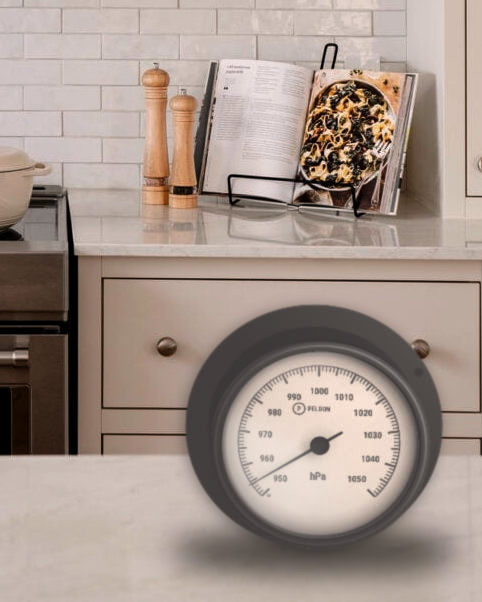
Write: hPa 955
